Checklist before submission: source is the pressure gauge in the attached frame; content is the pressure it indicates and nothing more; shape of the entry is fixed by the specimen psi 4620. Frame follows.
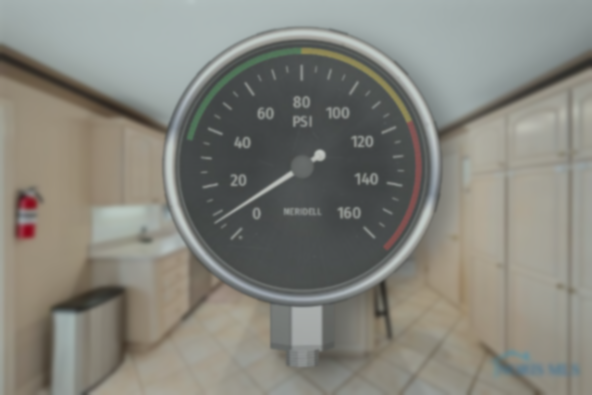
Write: psi 7.5
